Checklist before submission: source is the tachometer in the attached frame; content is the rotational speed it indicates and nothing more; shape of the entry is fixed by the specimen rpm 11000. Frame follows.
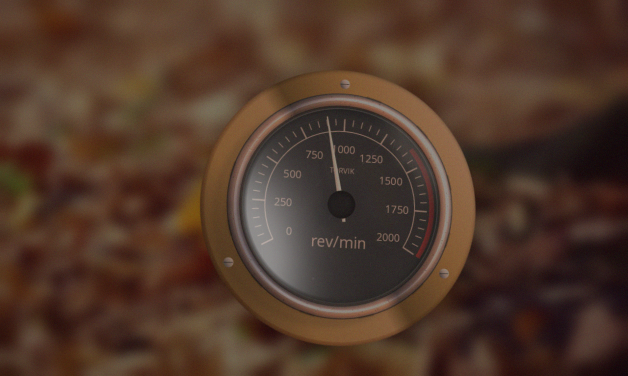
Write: rpm 900
